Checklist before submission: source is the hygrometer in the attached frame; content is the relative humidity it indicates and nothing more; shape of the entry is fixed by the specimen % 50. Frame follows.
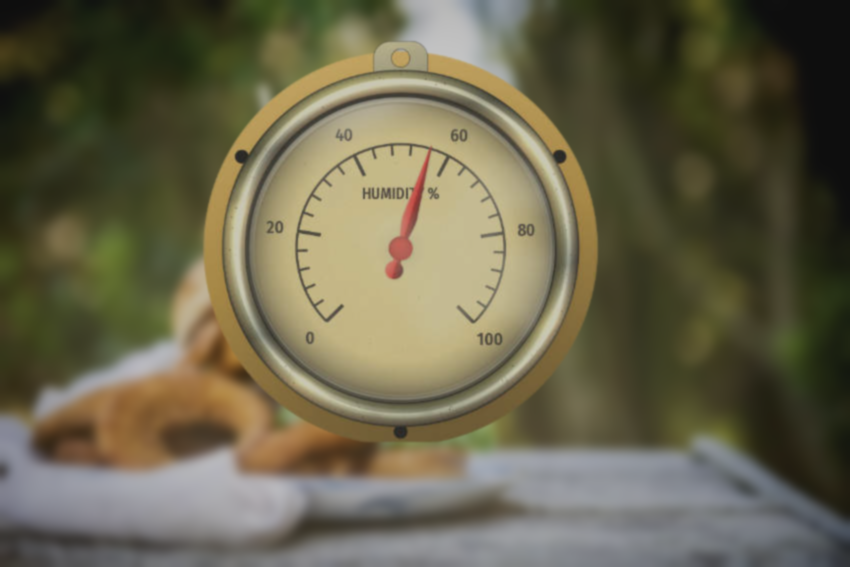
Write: % 56
